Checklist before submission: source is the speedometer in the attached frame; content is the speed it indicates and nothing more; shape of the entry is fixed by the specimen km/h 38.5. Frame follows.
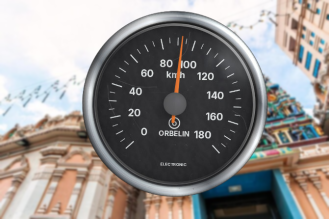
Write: km/h 92.5
